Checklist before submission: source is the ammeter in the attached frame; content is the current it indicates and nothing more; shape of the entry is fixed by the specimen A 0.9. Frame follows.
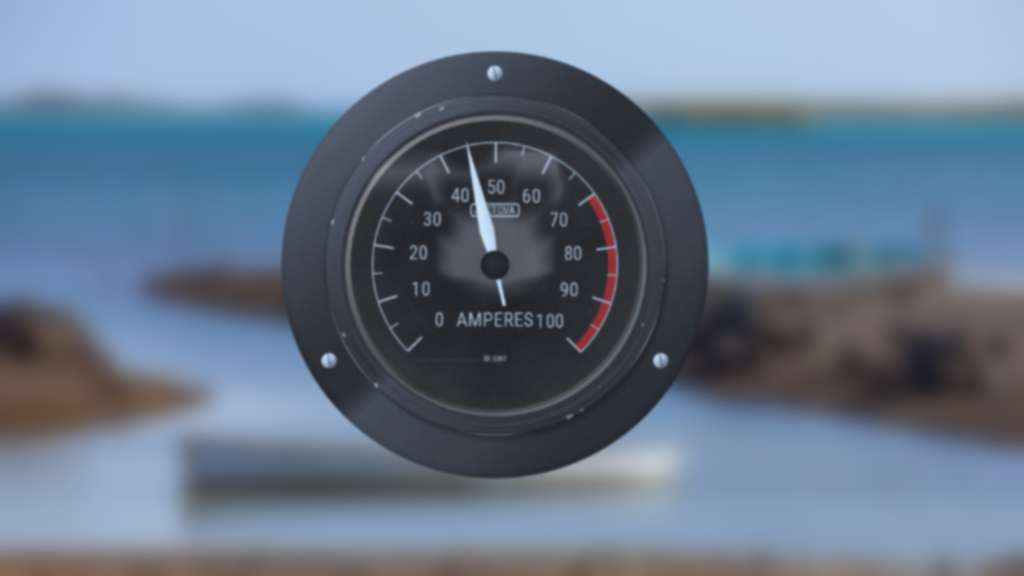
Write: A 45
